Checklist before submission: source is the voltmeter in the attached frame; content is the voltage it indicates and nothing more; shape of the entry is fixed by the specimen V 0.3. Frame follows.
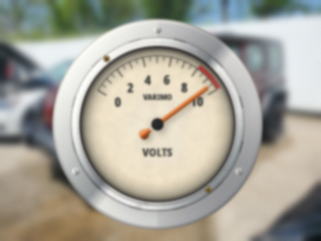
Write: V 9.5
